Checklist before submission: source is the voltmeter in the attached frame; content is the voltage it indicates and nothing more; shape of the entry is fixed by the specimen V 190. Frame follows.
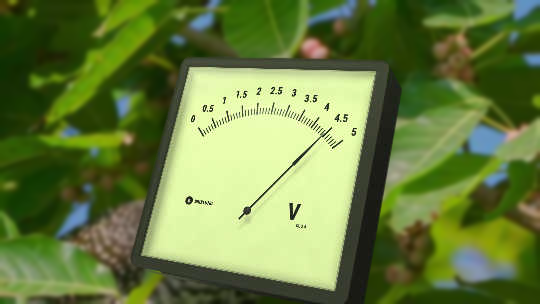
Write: V 4.5
